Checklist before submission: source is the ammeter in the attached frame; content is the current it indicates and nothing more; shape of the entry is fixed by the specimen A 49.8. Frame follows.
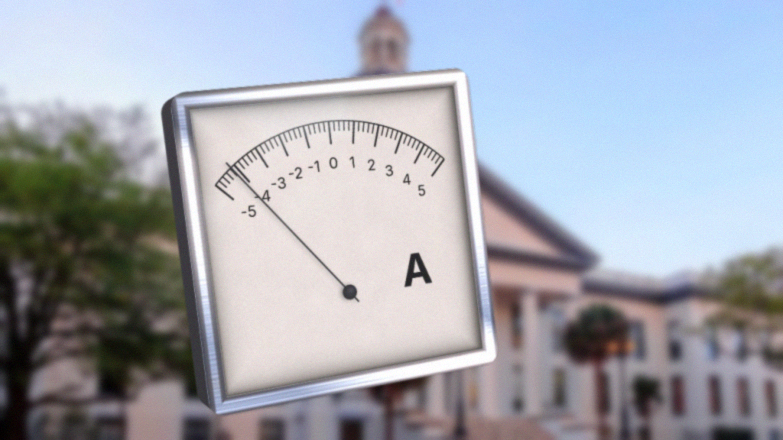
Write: A -4.2
